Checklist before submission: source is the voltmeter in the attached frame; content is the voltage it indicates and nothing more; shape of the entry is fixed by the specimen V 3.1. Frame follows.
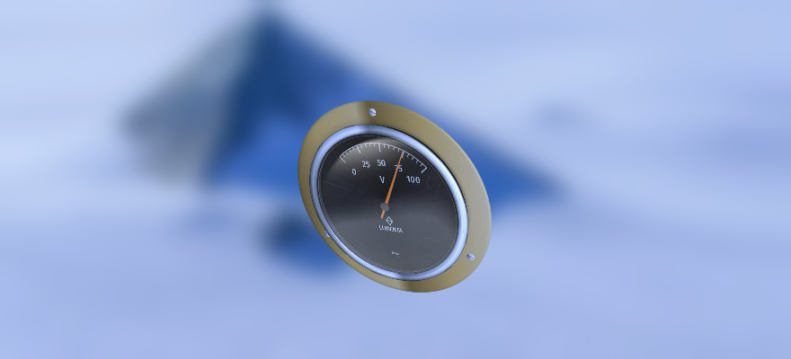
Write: V 75
